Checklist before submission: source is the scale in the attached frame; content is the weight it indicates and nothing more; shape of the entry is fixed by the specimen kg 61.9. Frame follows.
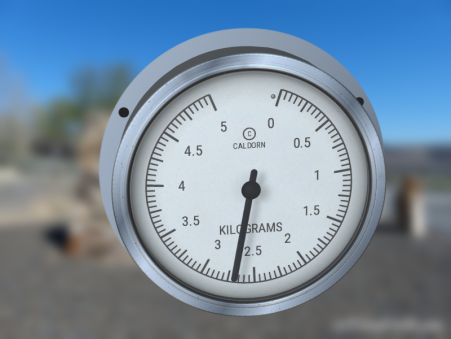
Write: kg 2.7
